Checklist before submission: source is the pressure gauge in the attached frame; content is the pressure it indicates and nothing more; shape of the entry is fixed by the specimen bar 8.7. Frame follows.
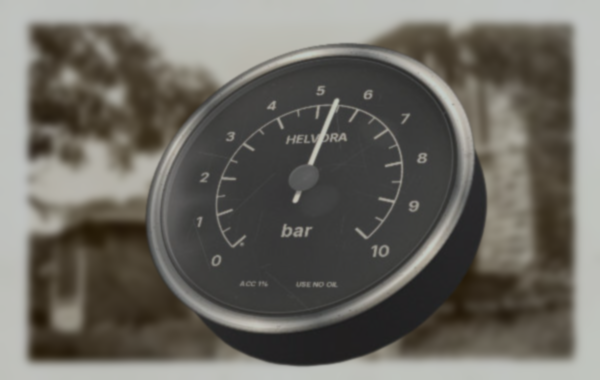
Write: bar 5.5
